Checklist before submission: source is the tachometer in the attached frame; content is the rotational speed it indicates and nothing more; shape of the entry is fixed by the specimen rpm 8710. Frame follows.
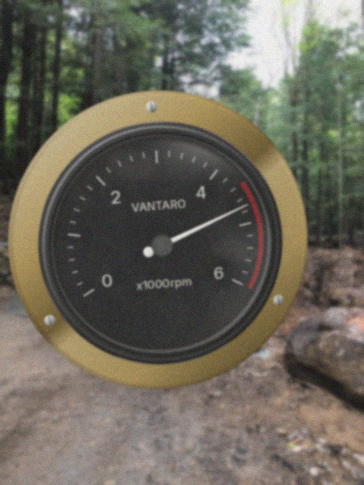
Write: rpm 4700
